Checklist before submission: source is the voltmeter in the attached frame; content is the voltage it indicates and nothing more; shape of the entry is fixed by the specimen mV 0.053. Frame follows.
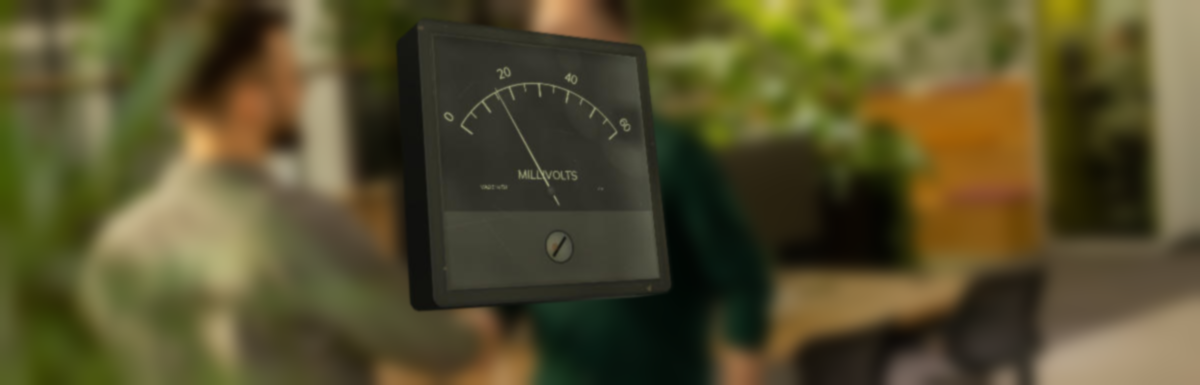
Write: mV 15
